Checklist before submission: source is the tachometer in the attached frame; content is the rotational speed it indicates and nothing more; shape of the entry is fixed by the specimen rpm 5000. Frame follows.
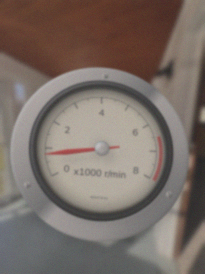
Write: rpm 750
